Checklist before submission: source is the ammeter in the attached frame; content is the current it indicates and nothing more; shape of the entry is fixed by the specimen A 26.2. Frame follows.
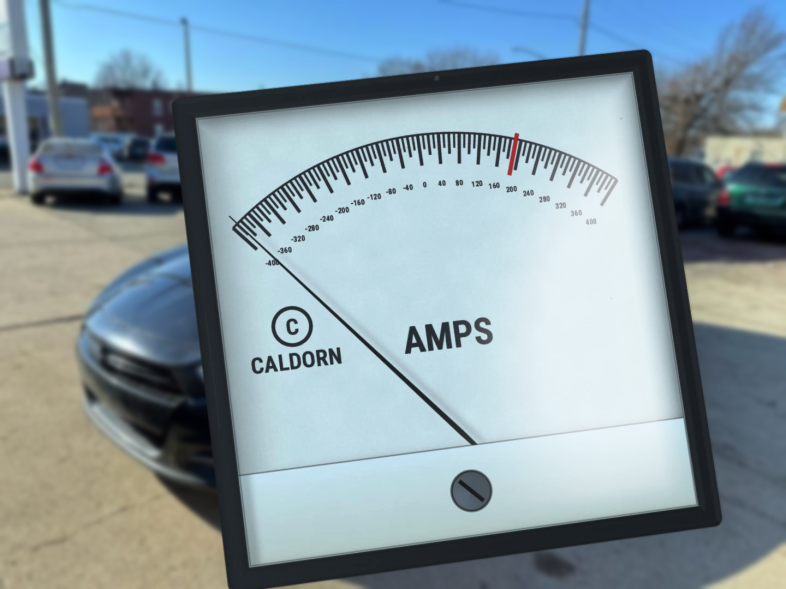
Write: A -390
